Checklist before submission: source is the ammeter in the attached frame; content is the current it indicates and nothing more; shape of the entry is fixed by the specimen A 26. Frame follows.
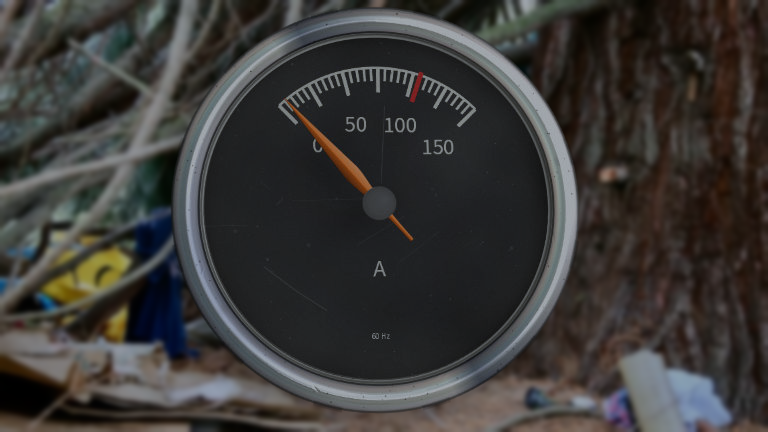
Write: A 5
